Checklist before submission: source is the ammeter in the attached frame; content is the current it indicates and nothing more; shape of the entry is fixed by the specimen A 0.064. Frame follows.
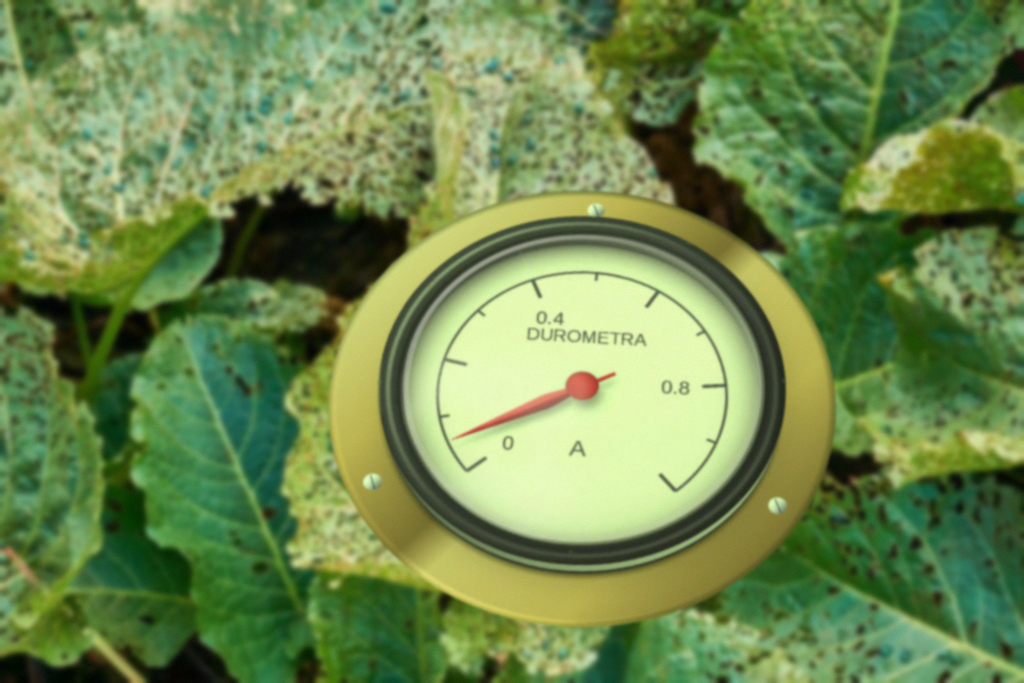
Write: A 0.05
